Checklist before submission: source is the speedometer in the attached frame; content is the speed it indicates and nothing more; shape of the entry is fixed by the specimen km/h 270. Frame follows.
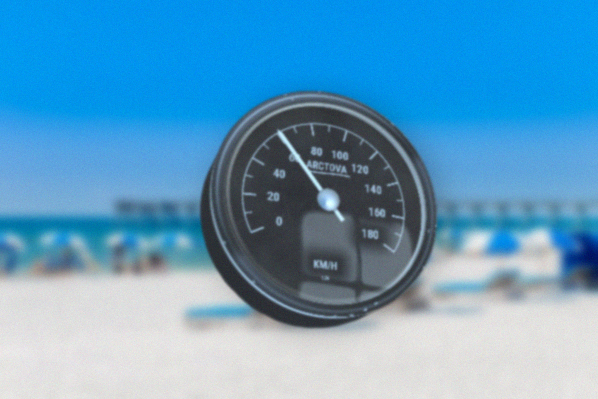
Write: km/h 60
